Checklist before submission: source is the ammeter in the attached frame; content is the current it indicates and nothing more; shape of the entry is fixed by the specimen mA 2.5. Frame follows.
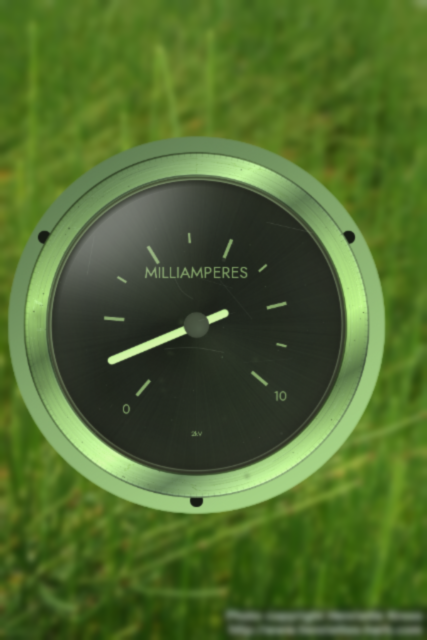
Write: mA 1
